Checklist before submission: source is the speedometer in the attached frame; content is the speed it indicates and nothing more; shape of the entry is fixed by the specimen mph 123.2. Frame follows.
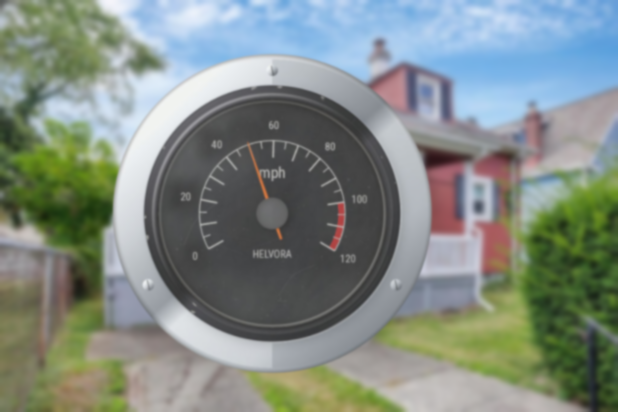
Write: mph 50
